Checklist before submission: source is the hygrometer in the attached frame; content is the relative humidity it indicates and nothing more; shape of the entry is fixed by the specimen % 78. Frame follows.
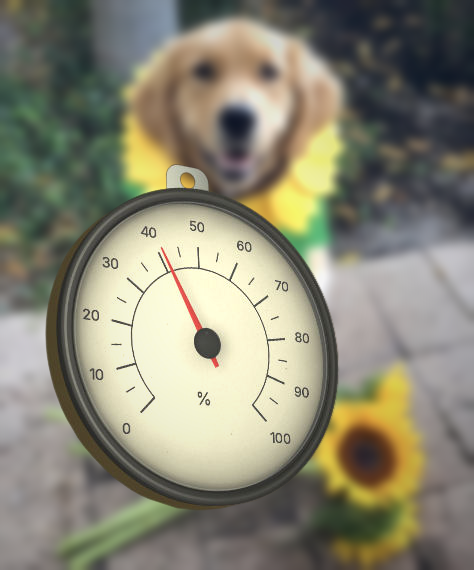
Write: % 40
